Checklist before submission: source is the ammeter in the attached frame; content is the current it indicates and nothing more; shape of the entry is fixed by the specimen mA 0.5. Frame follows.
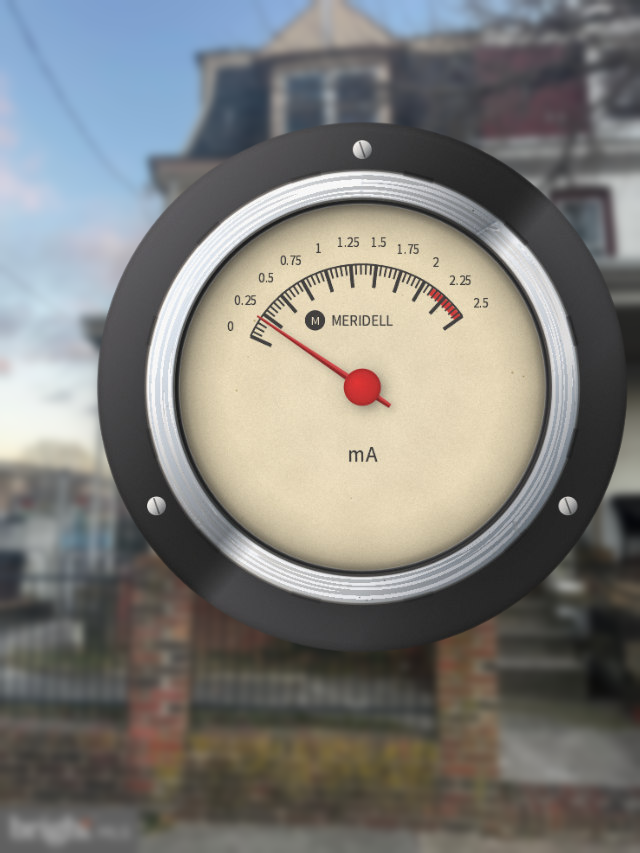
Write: mA 0.2
